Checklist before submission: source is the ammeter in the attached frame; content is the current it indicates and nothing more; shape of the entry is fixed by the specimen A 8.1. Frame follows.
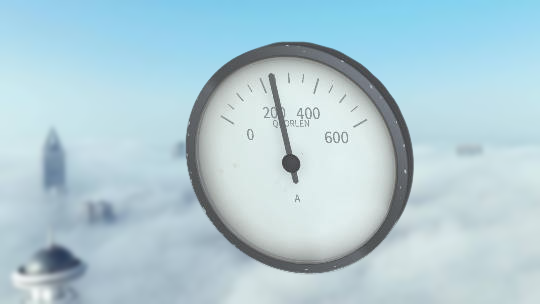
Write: A 250
